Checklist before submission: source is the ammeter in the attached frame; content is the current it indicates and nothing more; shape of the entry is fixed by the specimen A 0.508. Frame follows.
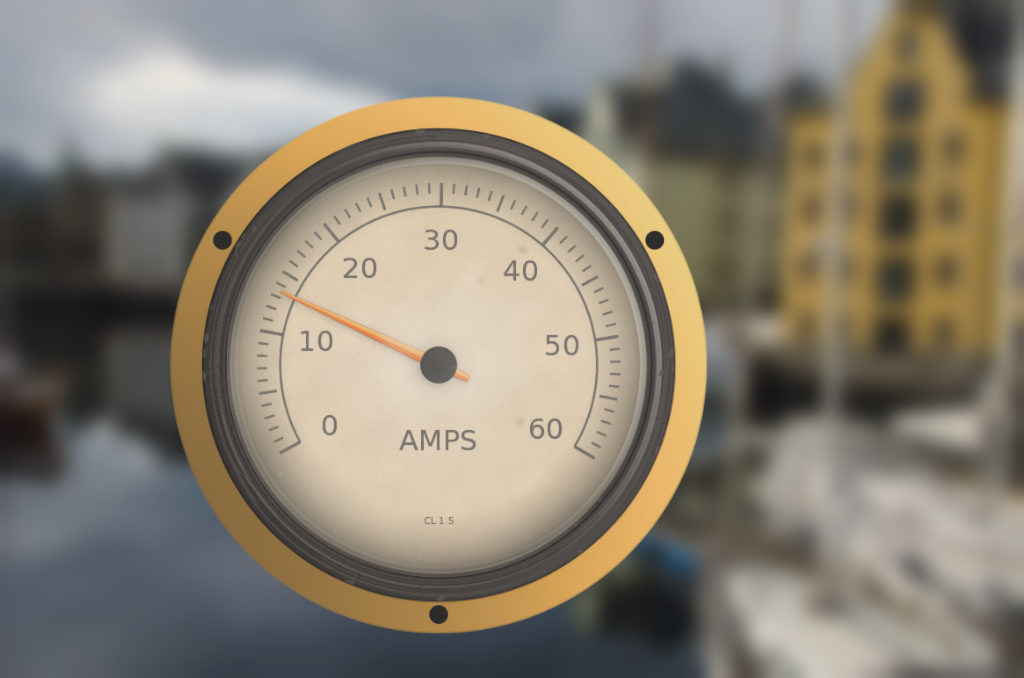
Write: A 13.5
